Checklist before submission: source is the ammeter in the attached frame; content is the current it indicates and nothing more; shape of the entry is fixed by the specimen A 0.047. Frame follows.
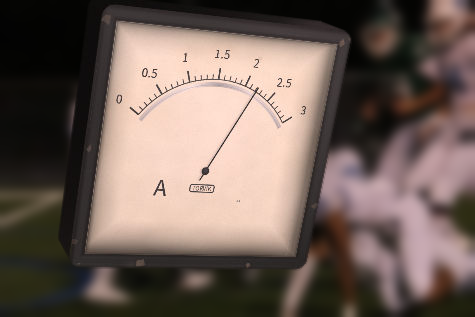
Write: A 2.2
